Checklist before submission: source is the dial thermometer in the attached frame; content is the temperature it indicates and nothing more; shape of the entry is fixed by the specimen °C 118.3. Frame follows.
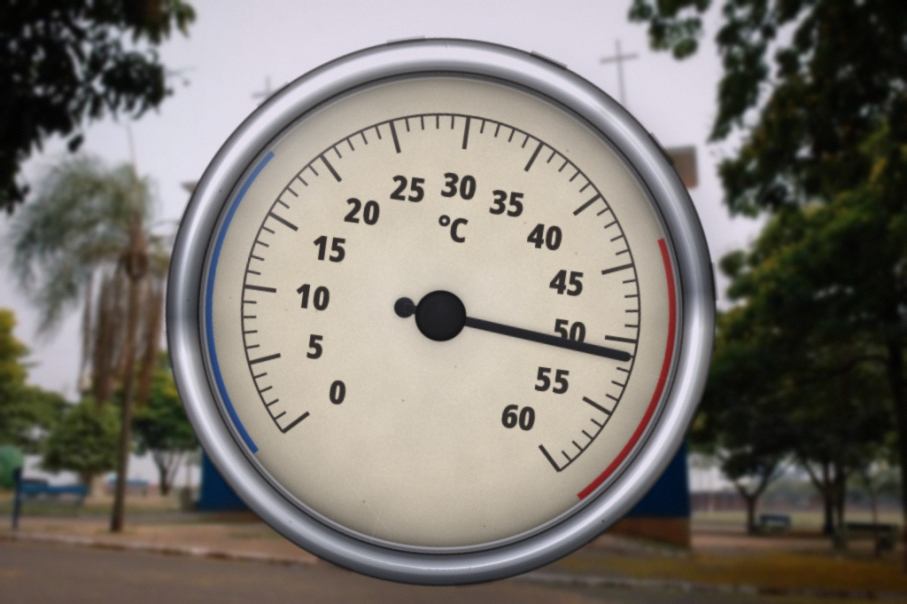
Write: °C 51
